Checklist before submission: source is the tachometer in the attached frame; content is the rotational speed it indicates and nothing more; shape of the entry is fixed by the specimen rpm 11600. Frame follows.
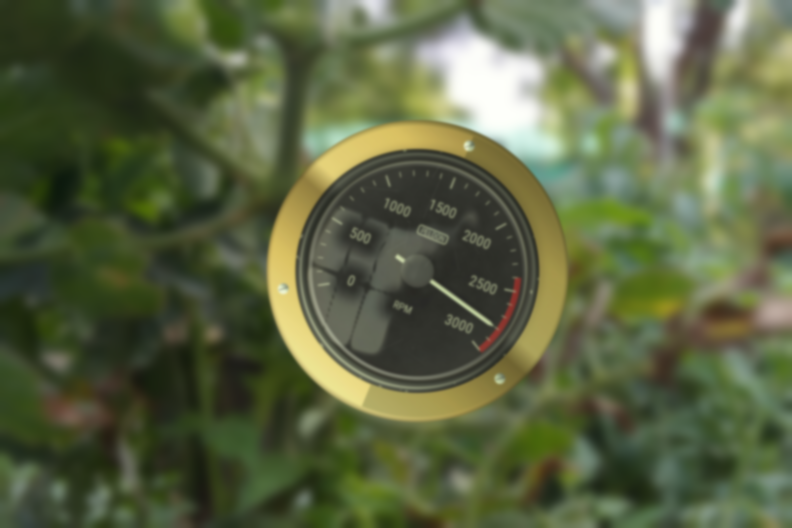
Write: rpm 2800
